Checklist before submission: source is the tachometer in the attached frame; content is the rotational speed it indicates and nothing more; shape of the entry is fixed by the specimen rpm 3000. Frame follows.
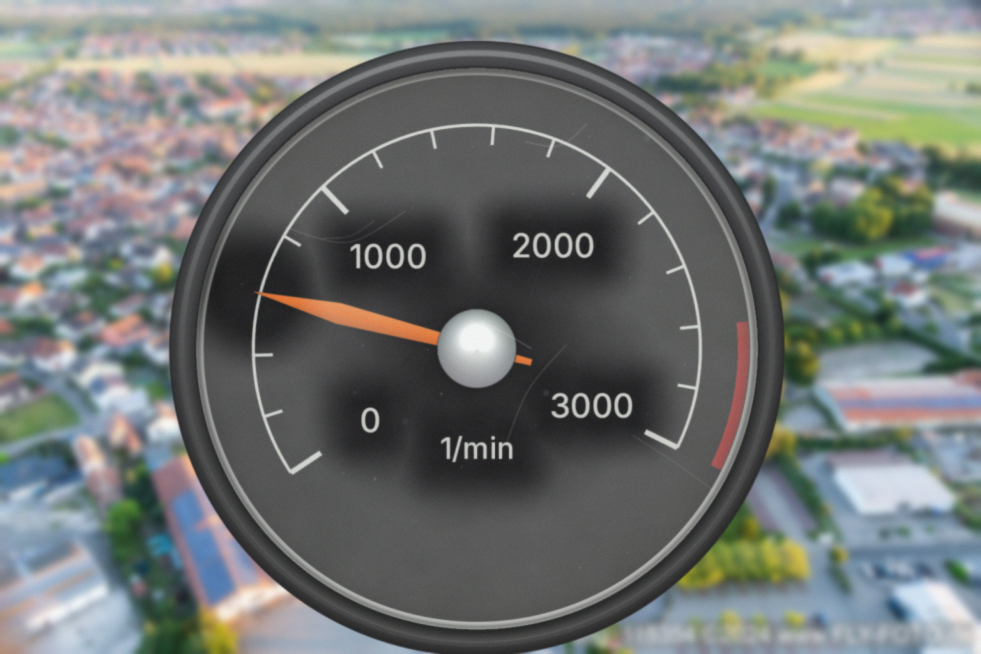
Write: rpm 600
